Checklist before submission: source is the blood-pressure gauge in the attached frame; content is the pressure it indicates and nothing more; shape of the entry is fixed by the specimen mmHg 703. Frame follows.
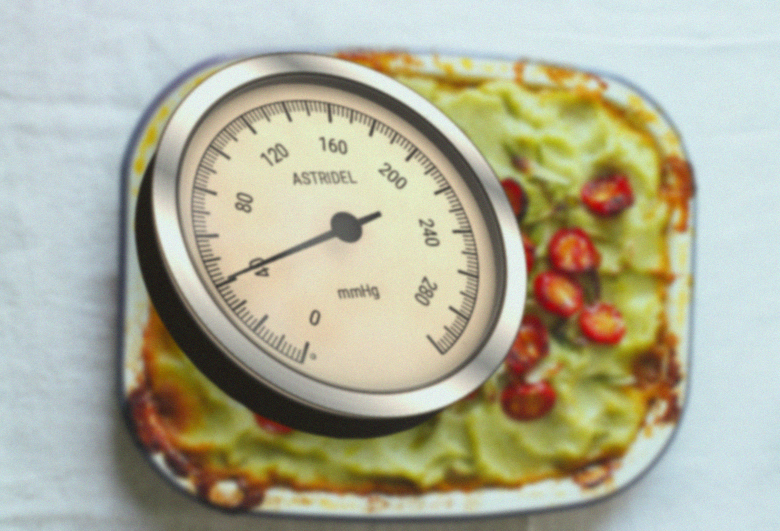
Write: mmHg 40
